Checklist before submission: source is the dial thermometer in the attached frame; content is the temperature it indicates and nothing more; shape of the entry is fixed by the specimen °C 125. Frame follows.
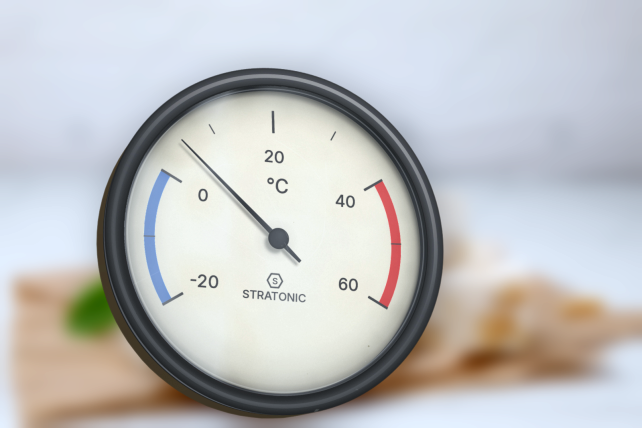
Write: °C 5
